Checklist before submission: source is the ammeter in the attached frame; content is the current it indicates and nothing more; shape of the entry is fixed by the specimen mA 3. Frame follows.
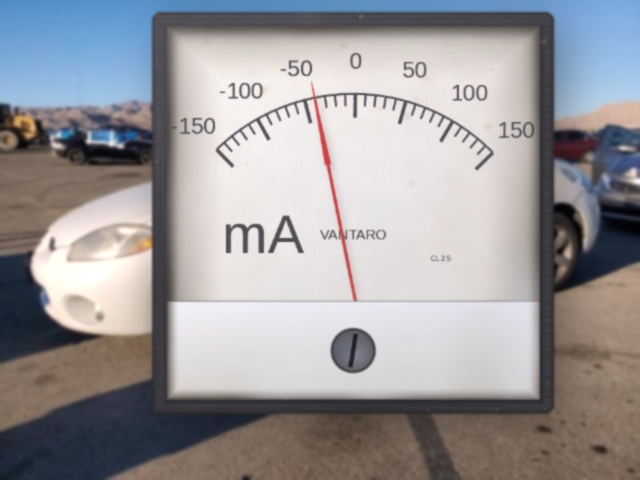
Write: mA -40
